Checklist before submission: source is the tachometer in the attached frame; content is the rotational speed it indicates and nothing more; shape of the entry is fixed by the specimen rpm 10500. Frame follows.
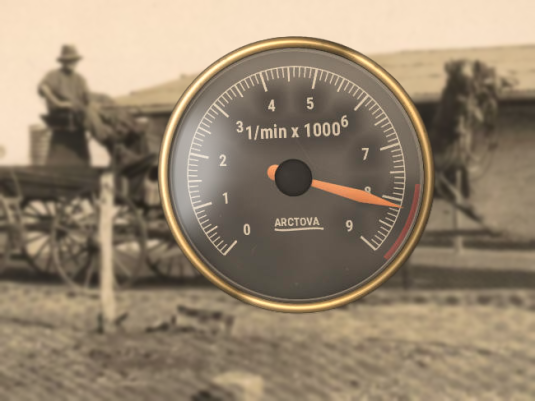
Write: rpm 8100
